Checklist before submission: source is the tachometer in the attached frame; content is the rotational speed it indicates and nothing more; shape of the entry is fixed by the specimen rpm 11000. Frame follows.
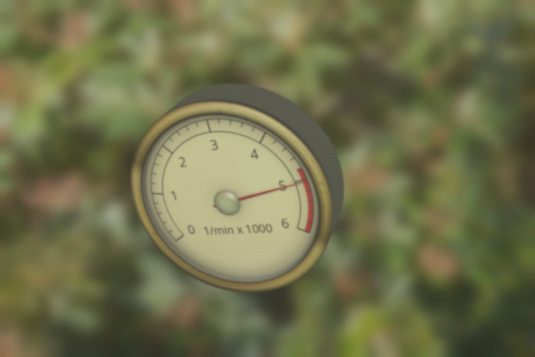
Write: rpm 5000
